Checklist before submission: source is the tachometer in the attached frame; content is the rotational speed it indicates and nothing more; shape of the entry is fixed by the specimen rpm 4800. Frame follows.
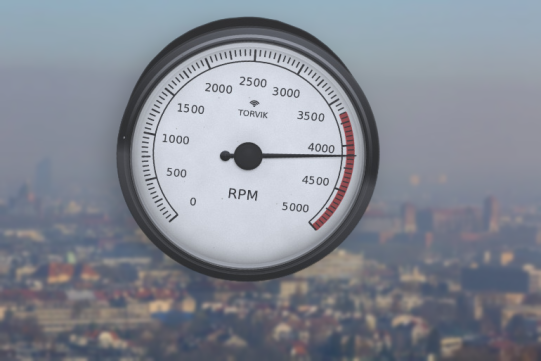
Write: rpm 4100
